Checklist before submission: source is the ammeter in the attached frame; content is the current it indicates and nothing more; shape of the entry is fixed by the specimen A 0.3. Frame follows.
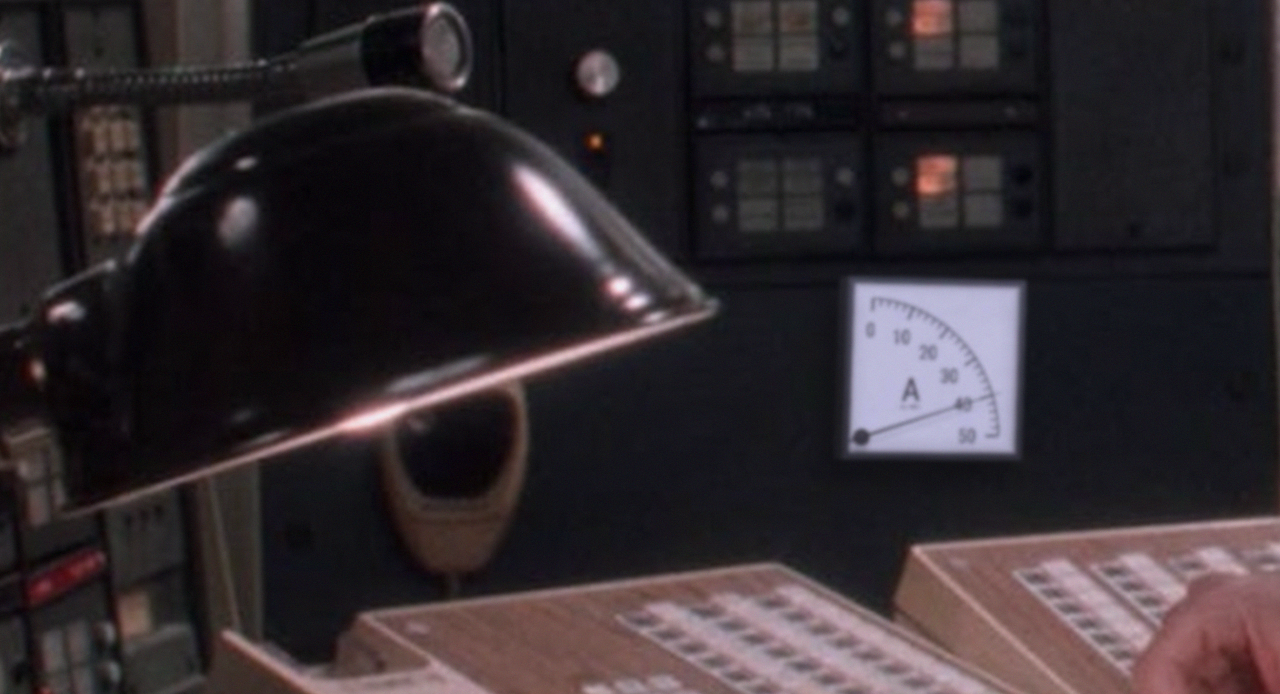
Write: A 40
